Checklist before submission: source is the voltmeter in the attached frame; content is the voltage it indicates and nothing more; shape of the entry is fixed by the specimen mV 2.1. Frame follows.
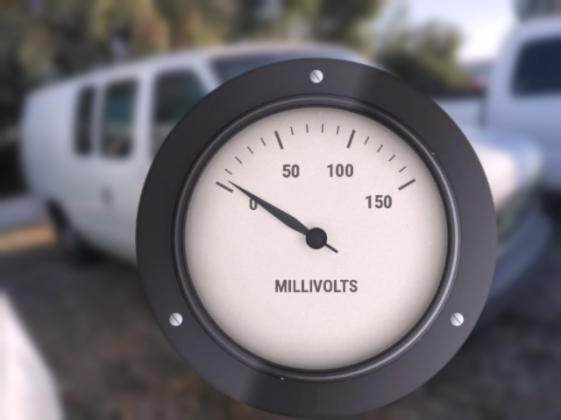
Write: mV 5
